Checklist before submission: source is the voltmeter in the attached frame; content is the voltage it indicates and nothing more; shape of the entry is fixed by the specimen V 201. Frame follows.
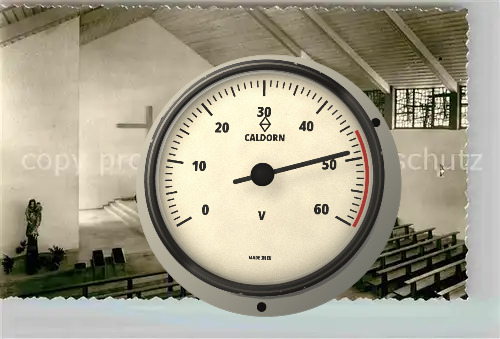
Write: V 49
